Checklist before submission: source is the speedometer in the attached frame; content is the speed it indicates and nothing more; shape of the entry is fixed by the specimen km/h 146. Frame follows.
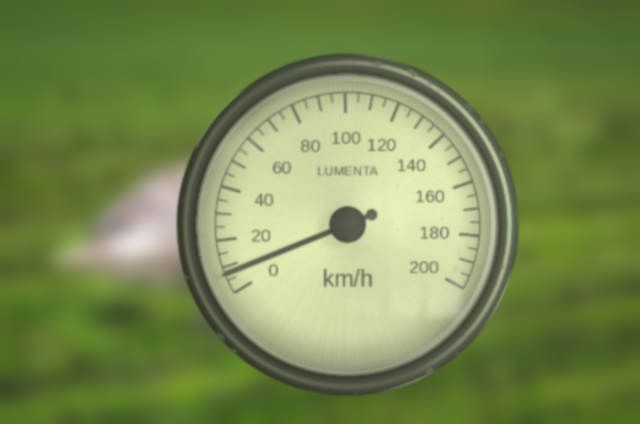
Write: km/h 7.5
